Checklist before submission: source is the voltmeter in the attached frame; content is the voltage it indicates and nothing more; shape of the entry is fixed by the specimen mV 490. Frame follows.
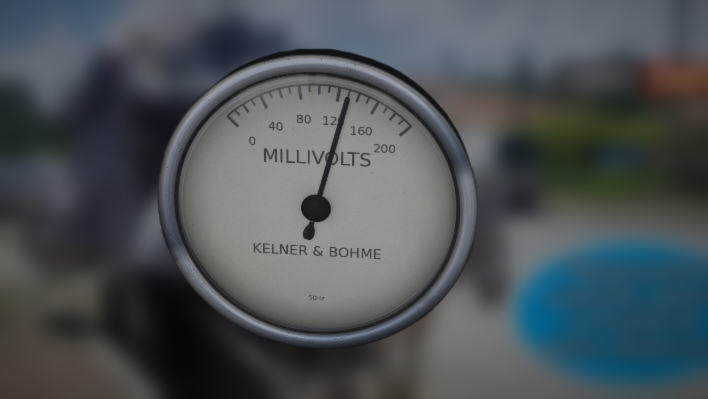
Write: mV 130
